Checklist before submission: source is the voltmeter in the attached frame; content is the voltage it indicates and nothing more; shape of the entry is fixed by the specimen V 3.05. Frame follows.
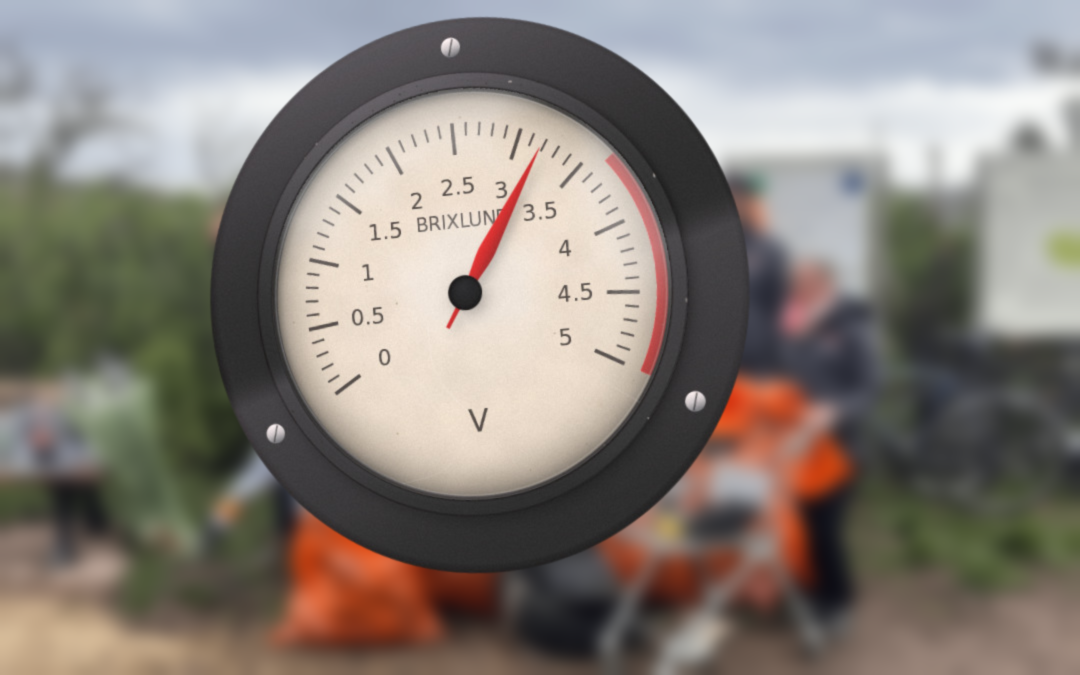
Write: V 3.2
